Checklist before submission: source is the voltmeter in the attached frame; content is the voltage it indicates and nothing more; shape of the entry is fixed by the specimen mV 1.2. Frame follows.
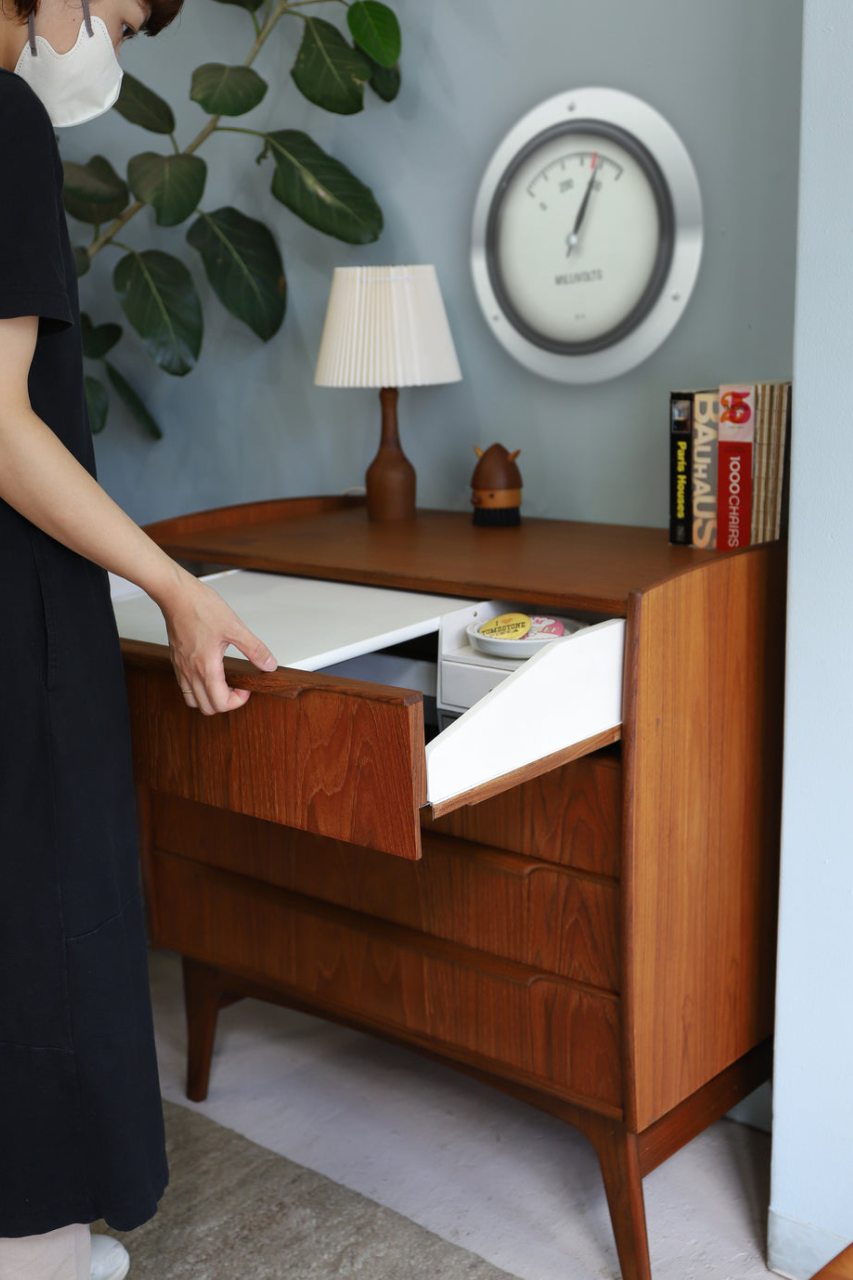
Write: mV 400
